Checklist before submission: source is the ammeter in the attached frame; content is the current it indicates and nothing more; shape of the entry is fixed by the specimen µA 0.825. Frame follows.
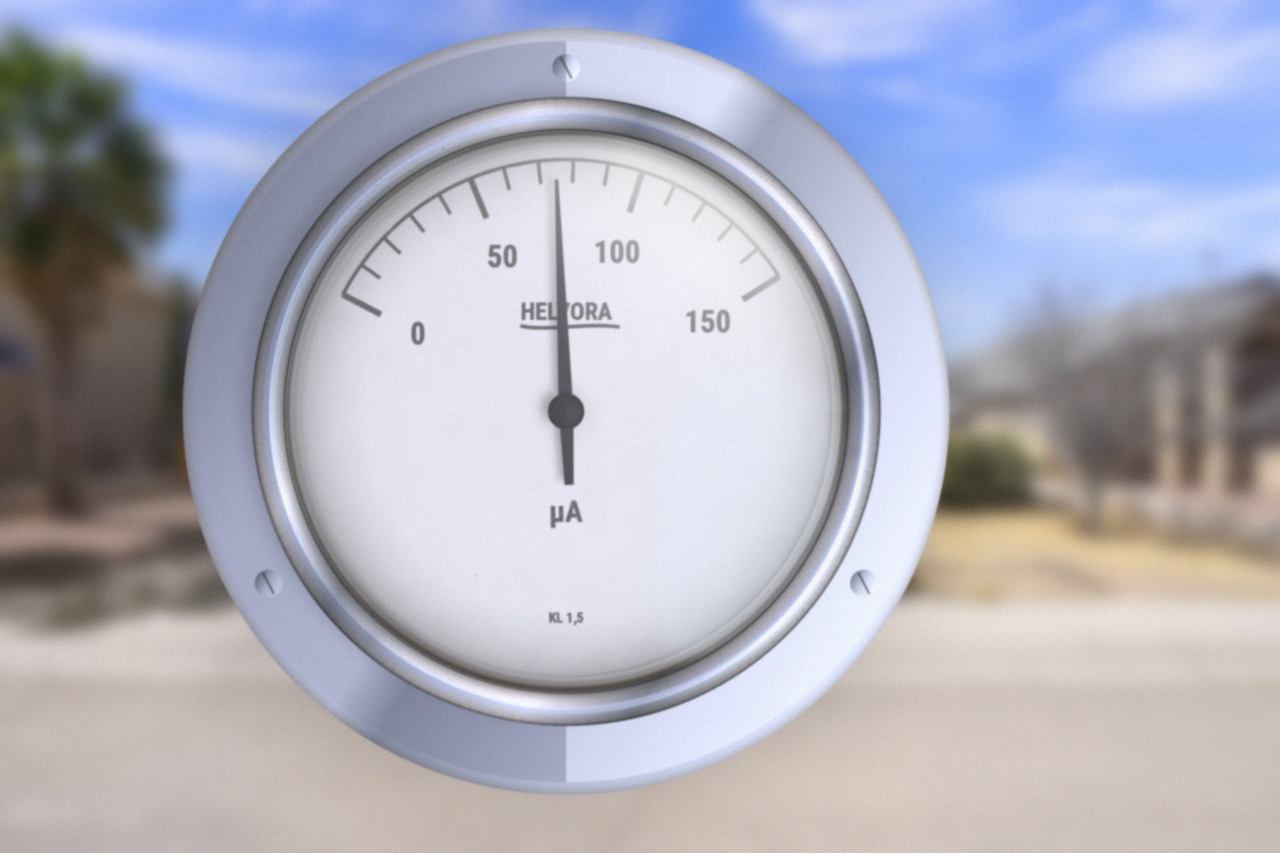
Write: µA 75
